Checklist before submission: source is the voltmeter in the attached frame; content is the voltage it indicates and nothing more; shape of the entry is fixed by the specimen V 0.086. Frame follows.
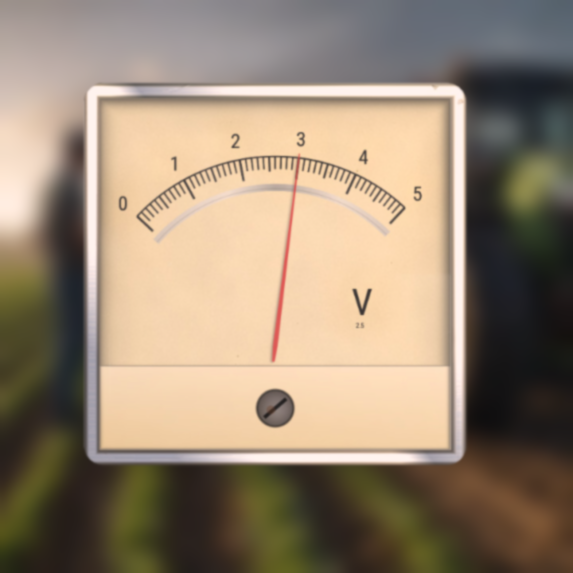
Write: V 3
